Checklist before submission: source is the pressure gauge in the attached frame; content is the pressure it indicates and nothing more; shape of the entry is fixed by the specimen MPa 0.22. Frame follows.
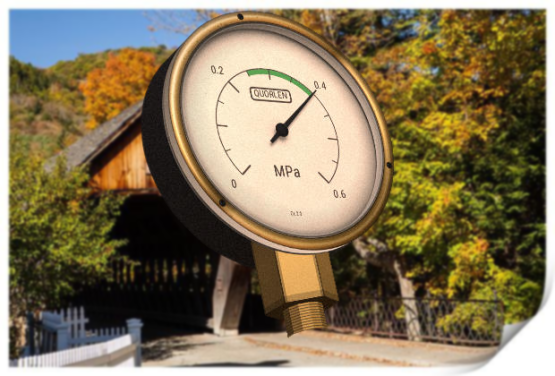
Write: MPa 0.4
